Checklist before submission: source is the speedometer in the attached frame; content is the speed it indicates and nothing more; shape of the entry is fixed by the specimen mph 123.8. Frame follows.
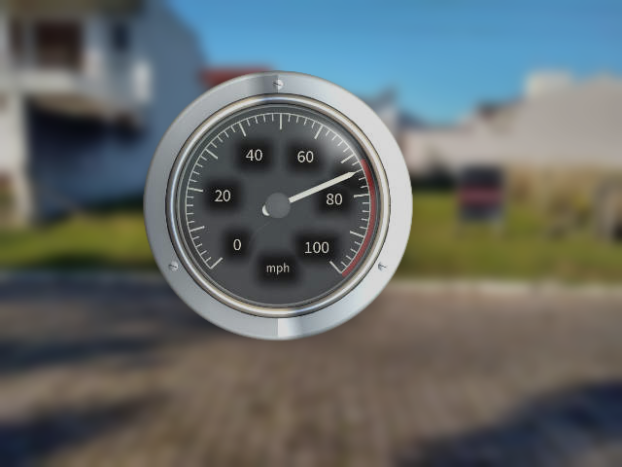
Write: mph 74
